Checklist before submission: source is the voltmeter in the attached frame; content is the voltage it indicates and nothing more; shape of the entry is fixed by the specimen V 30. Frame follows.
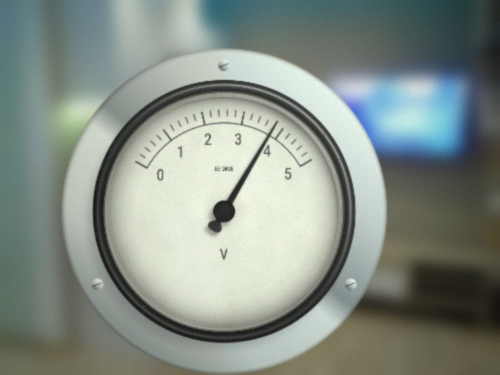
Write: V 3.8
